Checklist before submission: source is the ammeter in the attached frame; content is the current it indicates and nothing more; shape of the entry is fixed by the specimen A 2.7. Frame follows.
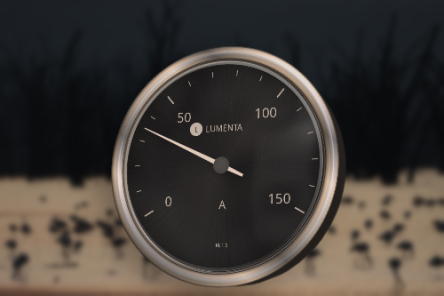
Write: A 35
